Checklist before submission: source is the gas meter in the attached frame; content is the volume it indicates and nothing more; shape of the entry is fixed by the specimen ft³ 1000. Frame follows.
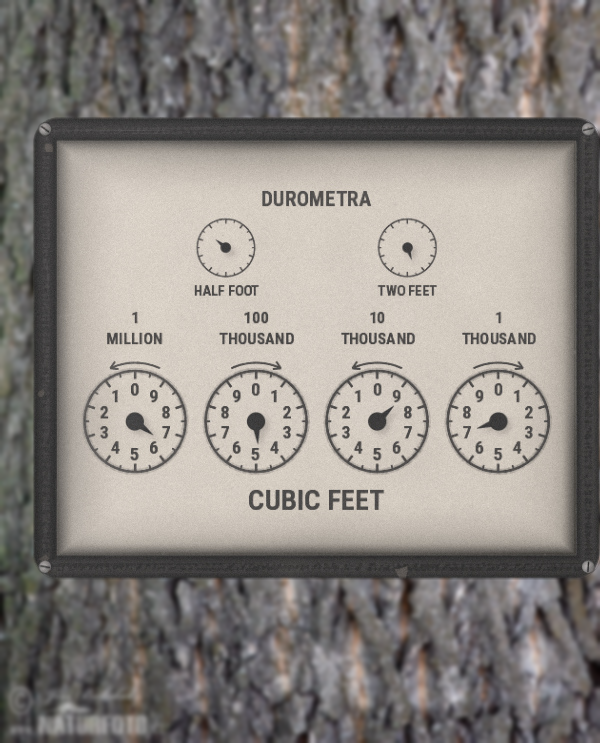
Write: ft³ 648700
